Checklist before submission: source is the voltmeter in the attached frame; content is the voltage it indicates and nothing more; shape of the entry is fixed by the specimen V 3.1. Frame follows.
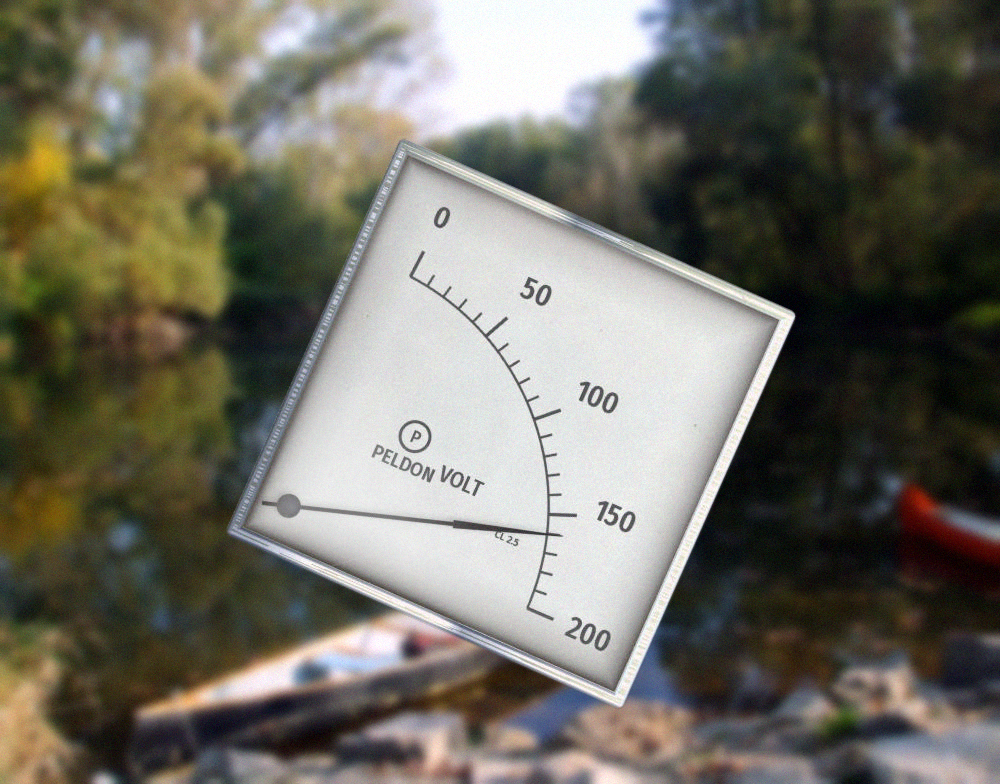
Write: V 160
